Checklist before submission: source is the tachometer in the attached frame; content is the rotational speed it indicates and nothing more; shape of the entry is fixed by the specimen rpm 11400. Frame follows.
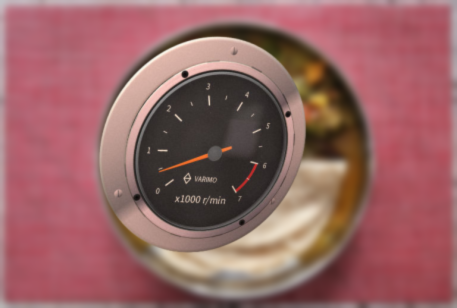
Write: rpm 500
